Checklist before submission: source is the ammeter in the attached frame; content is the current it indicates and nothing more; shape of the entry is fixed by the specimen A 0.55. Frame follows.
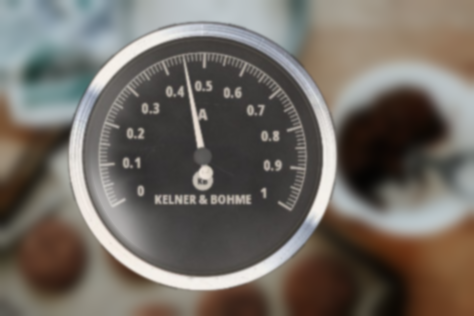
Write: A 0.45
